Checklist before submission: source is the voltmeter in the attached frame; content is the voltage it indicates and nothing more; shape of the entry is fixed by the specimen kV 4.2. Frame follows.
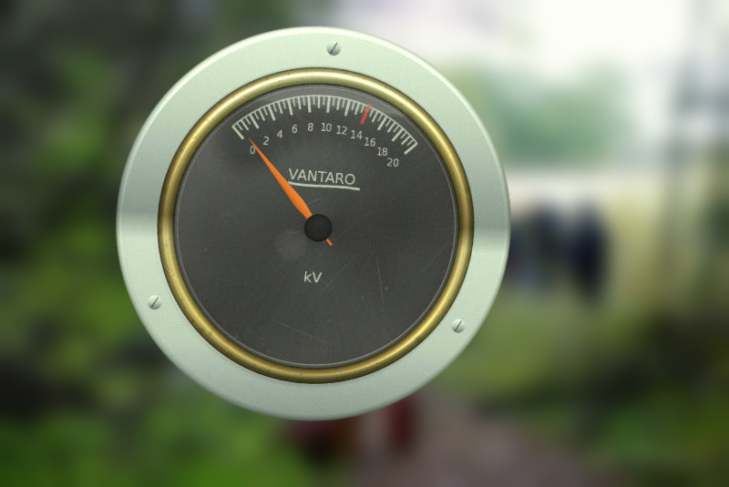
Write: kV 0.5
